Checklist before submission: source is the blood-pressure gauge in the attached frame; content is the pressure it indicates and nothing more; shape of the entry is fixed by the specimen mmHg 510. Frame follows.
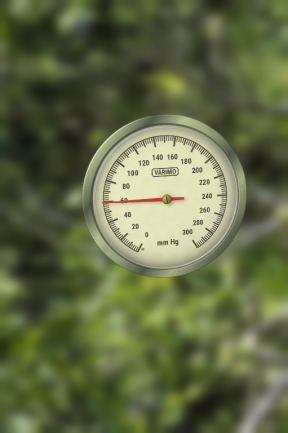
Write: mmHg 60
